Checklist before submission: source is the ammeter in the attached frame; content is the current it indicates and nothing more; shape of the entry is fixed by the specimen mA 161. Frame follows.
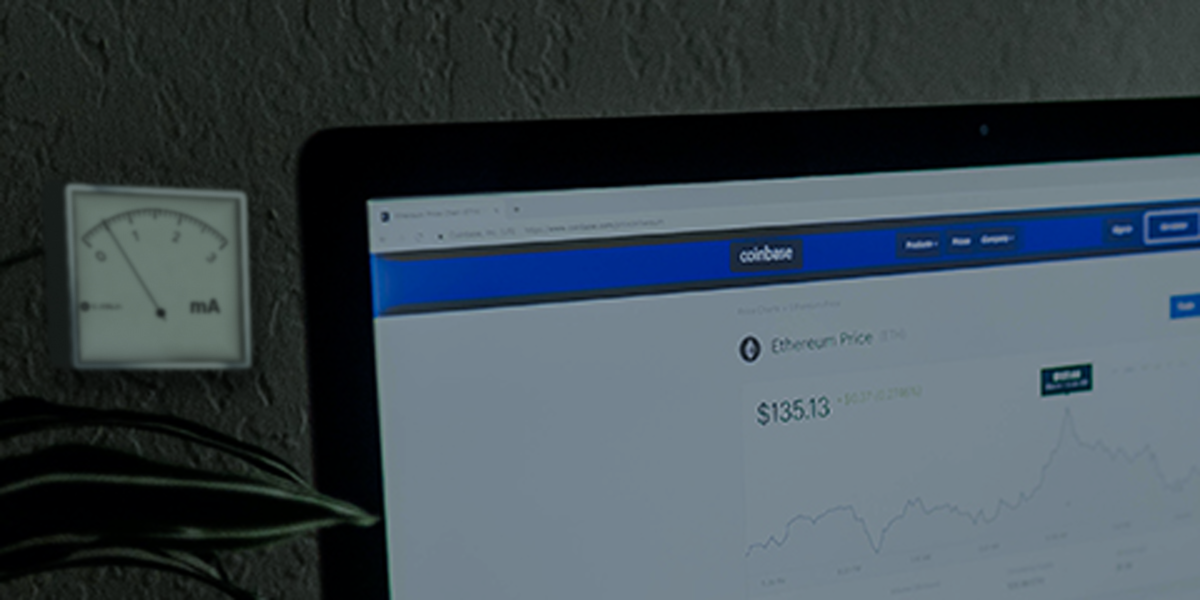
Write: mA 0.5
